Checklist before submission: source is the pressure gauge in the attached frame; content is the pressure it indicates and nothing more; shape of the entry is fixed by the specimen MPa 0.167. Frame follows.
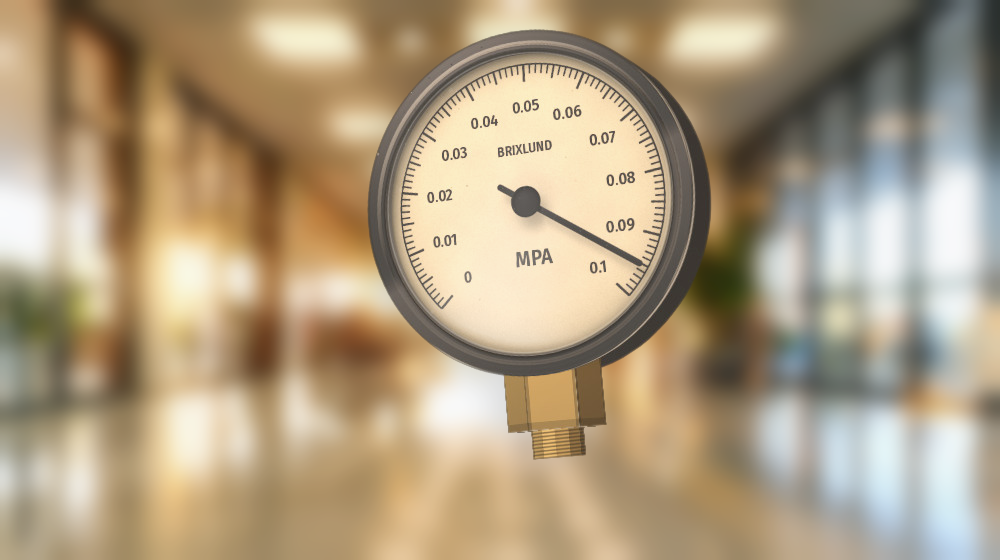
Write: MPa 0.095
